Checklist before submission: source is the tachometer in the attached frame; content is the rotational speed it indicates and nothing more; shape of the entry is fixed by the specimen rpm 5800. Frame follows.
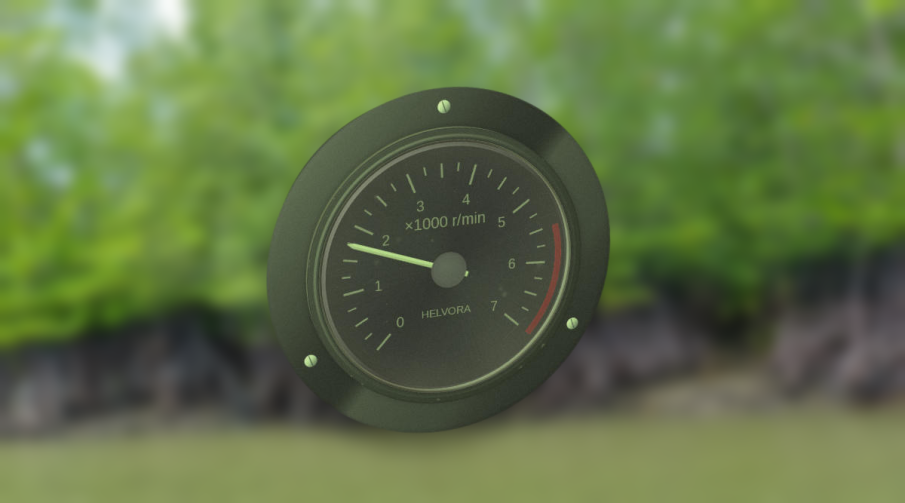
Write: rpm 1750
